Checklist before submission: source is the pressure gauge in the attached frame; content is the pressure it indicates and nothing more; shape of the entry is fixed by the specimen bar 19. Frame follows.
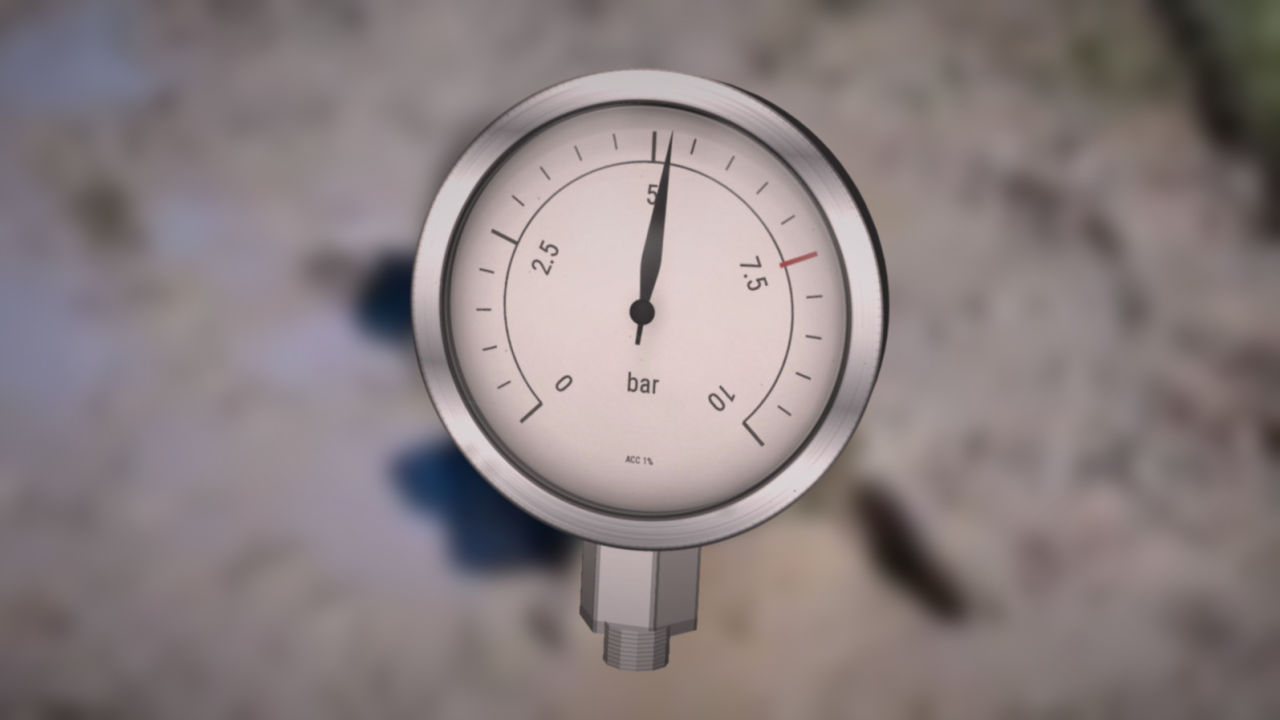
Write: bar 5.25
